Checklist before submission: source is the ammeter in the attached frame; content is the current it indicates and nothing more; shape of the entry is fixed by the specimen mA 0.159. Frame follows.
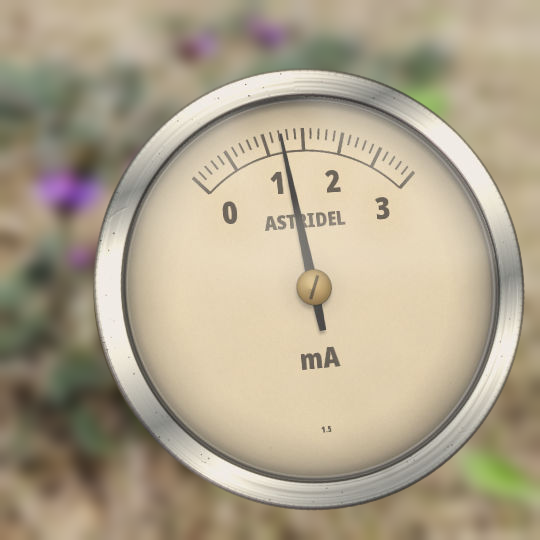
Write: mA 1.2
